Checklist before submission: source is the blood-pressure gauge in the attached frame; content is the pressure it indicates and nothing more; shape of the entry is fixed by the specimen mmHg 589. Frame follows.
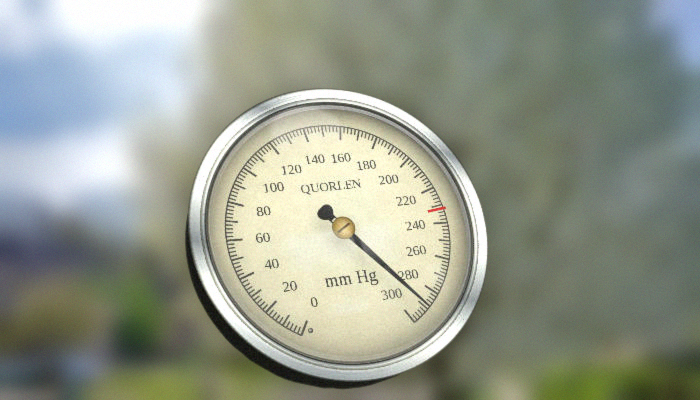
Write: mmHg 290
